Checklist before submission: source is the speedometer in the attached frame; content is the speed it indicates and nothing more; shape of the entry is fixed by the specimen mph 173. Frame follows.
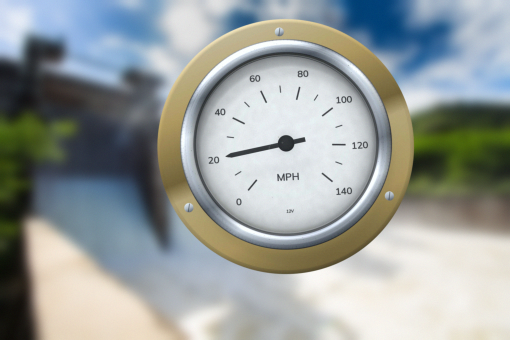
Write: mph 20
